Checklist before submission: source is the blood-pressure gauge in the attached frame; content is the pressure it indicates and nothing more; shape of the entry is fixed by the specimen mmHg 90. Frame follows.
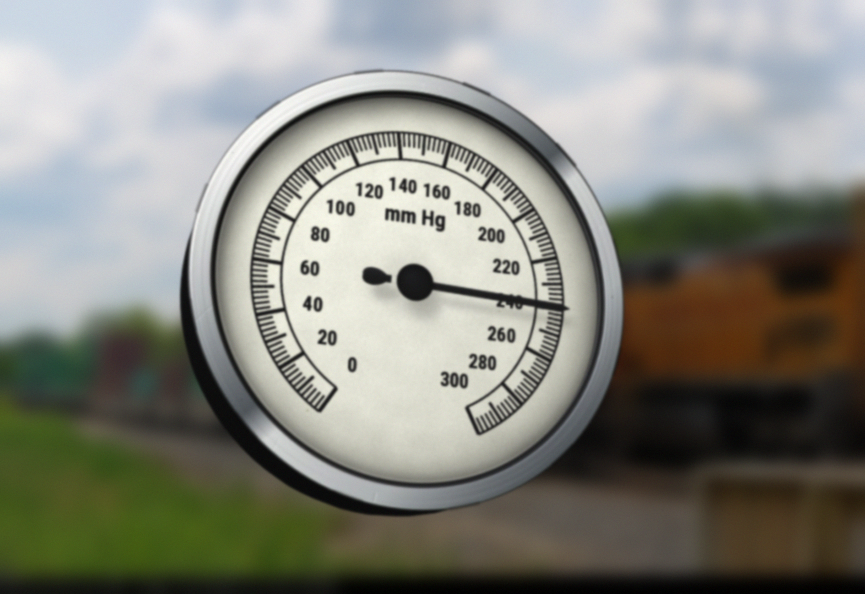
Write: mmHg 240
